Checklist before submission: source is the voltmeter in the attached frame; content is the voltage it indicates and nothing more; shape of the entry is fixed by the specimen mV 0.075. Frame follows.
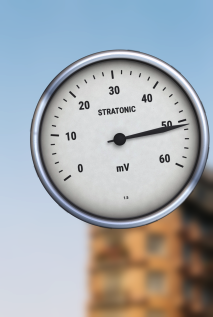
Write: mV 51
